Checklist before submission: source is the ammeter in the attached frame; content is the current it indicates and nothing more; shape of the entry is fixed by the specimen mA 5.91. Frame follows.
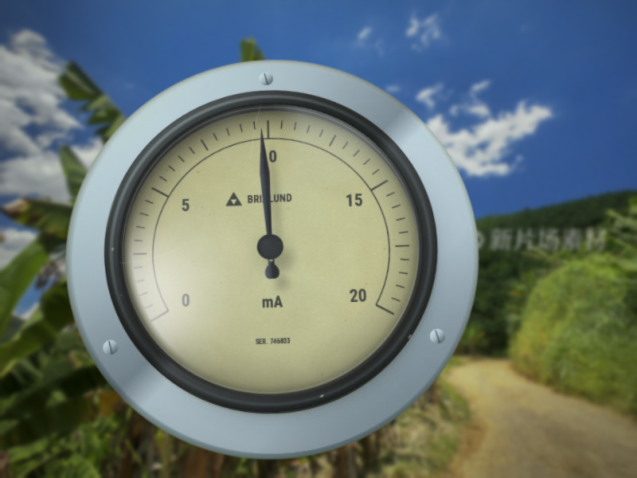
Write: mA 9.75
